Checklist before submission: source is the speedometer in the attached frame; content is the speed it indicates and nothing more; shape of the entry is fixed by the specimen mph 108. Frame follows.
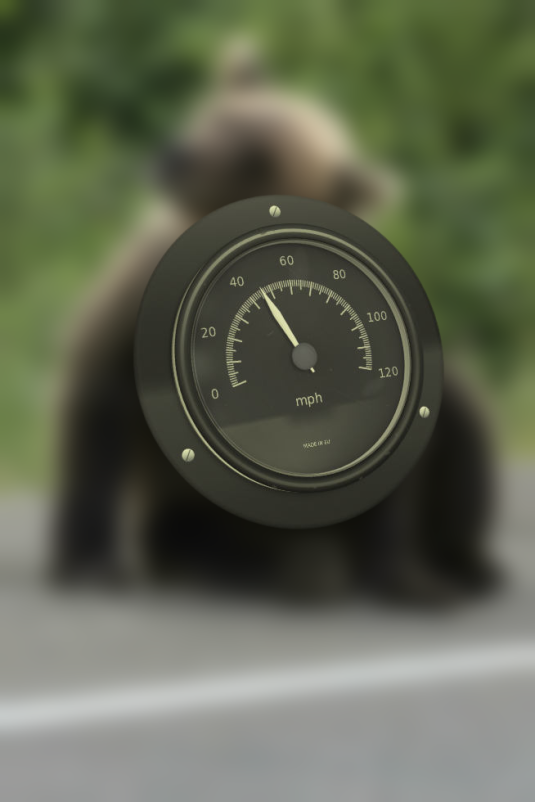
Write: mph 45
